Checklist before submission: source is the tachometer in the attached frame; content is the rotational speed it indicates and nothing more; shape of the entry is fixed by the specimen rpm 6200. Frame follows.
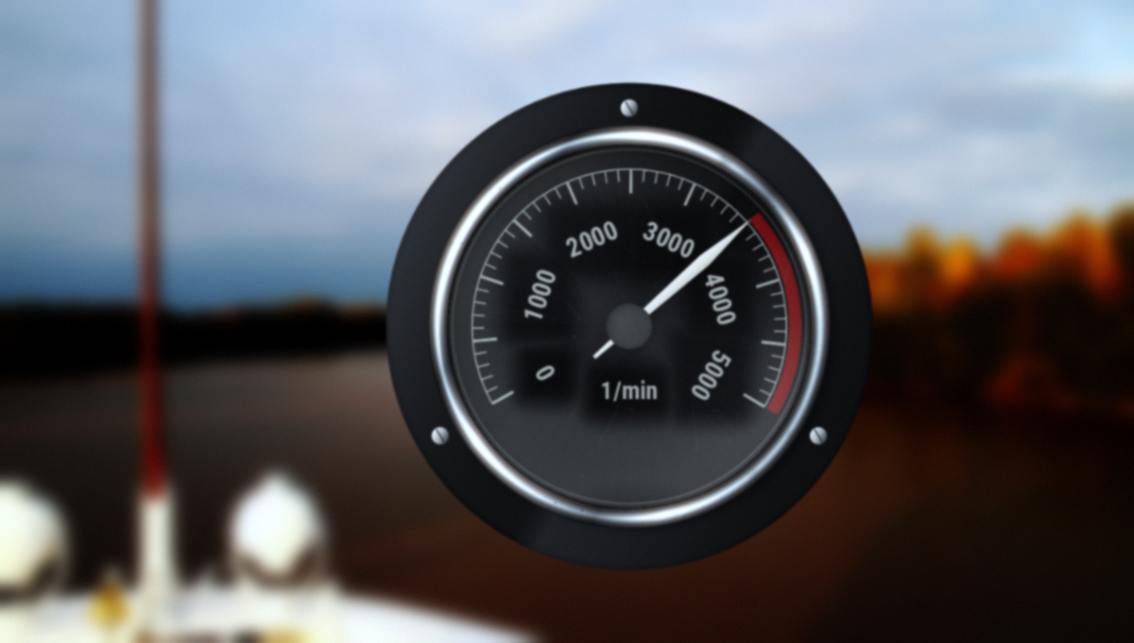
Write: rpm 3500
